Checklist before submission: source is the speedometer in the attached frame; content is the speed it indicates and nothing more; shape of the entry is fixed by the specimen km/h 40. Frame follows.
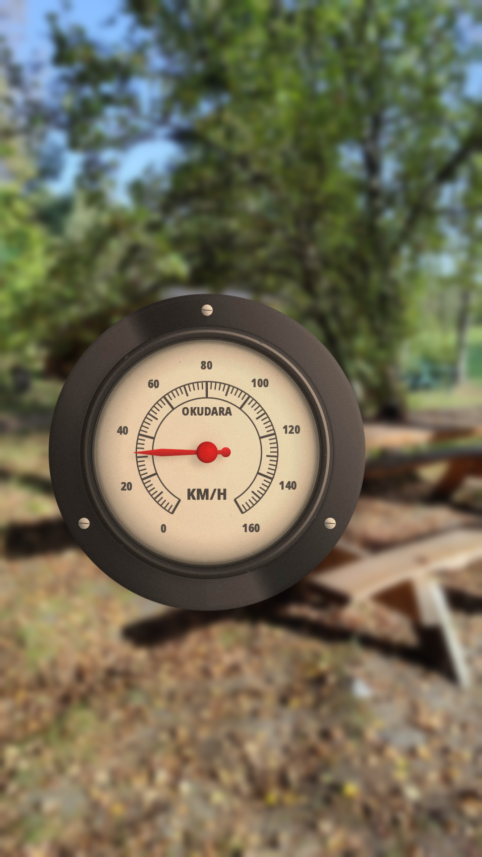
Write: km/h 32
